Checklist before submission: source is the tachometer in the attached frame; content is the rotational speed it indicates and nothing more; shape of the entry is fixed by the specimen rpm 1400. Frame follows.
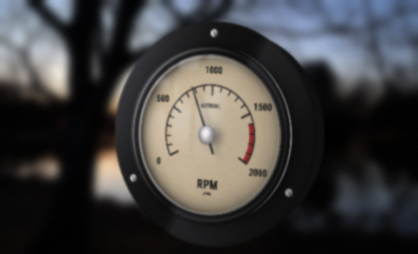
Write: rpm 800
